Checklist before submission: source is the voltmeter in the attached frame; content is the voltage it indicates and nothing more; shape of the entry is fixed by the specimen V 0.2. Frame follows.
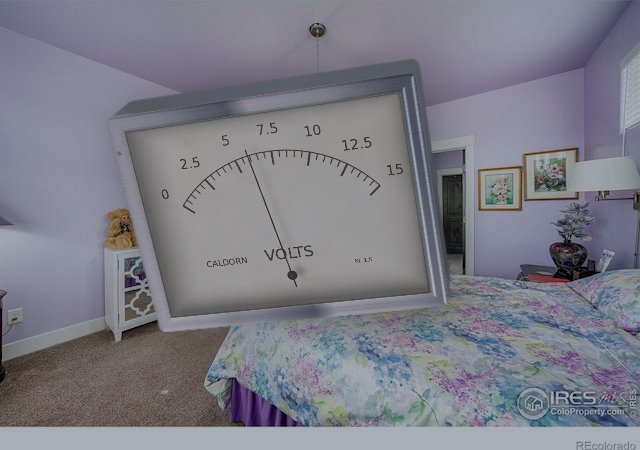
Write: V 6
